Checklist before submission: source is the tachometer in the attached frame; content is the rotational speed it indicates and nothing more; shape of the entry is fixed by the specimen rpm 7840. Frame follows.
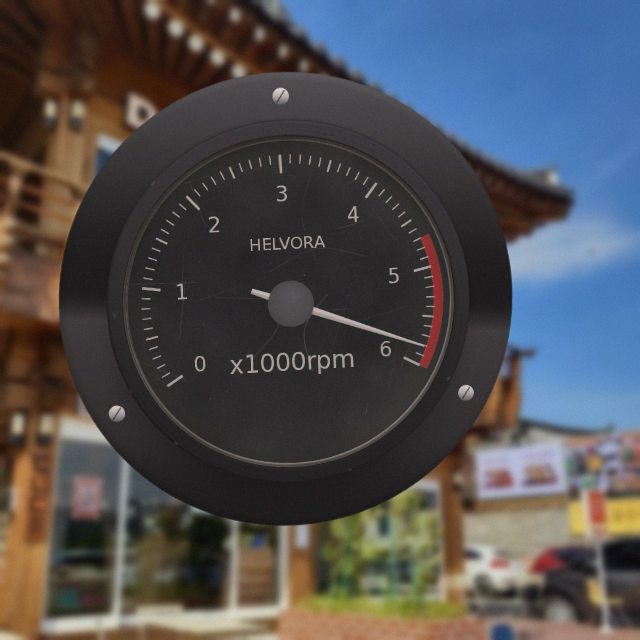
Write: rpm 5800
